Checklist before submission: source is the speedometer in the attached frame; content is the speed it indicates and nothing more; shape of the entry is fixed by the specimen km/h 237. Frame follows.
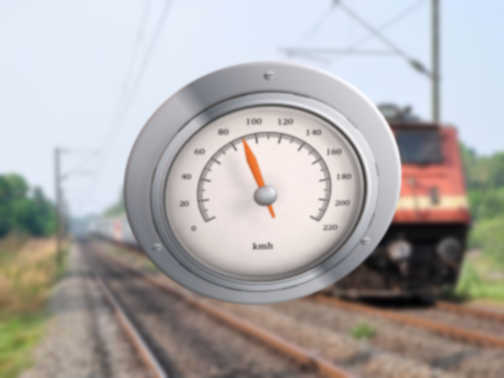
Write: km/h 90
